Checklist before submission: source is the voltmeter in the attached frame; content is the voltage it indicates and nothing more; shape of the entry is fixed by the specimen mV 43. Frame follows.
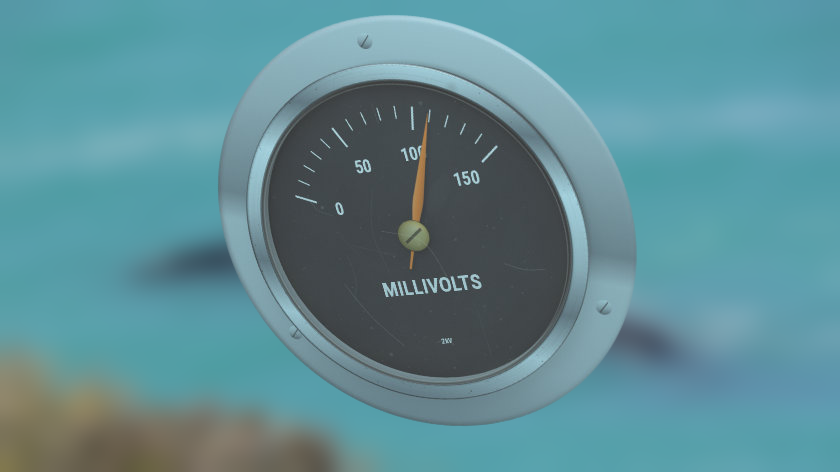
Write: mV 110
